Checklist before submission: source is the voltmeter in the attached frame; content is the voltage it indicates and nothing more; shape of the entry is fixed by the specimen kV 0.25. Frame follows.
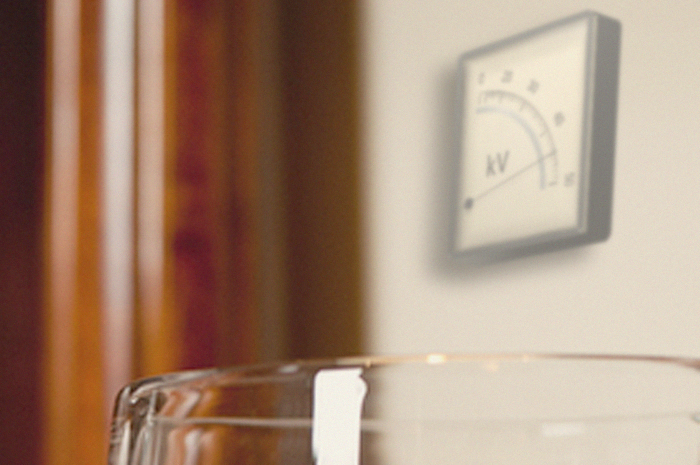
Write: kV 45
